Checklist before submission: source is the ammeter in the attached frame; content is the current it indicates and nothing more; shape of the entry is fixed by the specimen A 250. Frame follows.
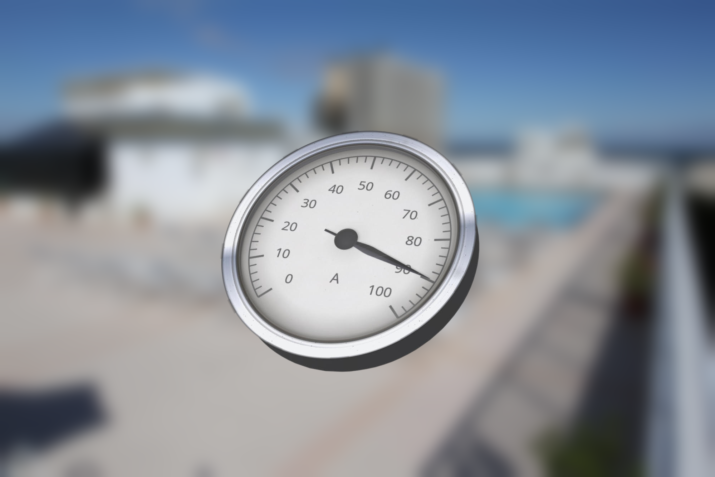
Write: A 90
